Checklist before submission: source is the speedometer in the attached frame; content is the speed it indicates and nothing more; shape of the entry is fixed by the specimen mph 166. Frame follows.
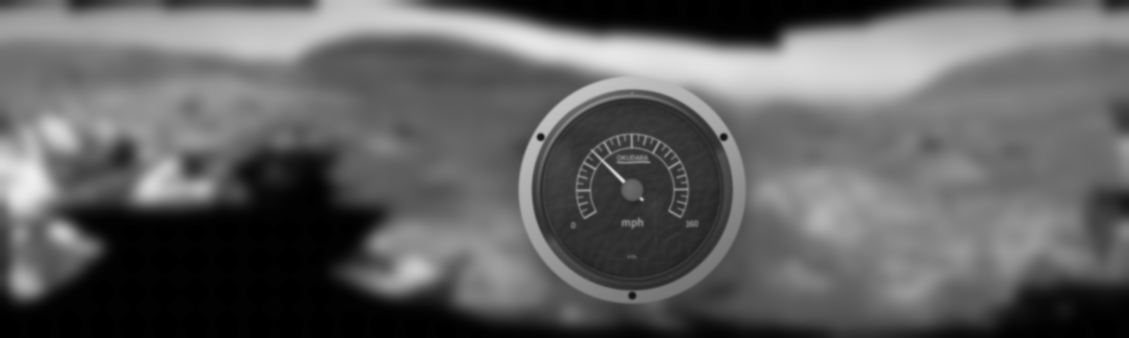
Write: mph 50
